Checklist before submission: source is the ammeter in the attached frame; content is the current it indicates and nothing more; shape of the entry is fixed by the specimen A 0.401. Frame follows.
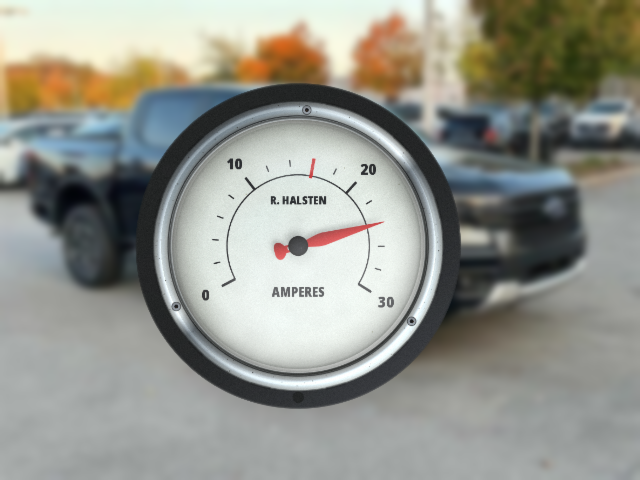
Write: A 24
